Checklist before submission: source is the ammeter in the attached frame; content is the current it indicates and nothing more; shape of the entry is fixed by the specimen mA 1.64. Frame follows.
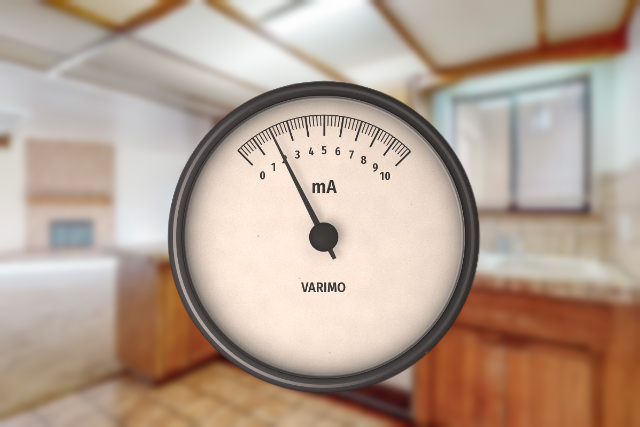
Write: mA 2
